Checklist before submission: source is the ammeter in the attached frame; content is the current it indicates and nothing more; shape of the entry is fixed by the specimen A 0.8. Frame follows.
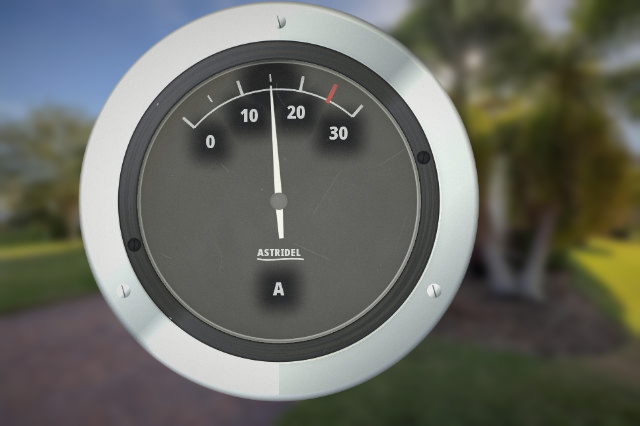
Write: A 15
